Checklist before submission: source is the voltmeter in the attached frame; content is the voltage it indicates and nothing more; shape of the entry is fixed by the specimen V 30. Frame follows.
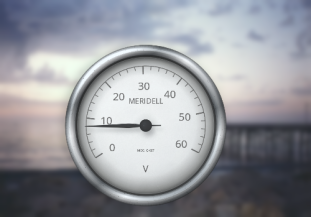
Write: V 8
